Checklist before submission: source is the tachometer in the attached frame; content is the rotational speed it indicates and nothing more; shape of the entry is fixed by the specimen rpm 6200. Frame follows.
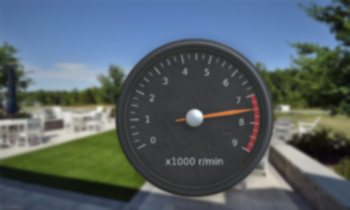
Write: rpm 7500
